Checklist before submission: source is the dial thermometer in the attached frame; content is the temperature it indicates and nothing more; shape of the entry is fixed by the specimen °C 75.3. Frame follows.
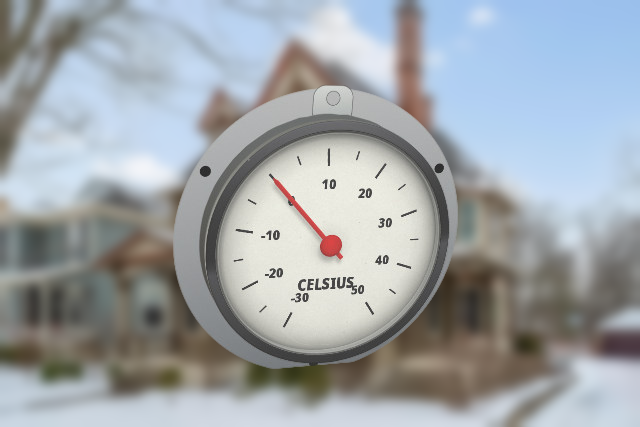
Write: °C 0
